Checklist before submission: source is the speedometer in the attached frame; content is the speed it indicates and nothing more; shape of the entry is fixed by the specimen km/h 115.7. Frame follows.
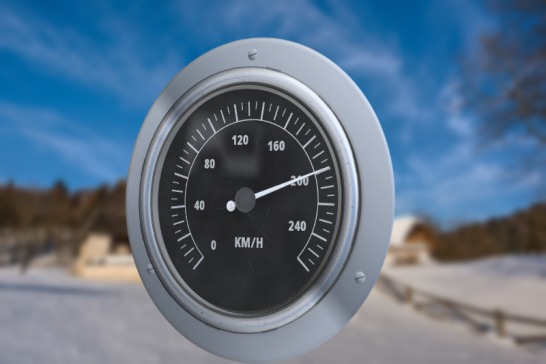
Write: km/h 200
